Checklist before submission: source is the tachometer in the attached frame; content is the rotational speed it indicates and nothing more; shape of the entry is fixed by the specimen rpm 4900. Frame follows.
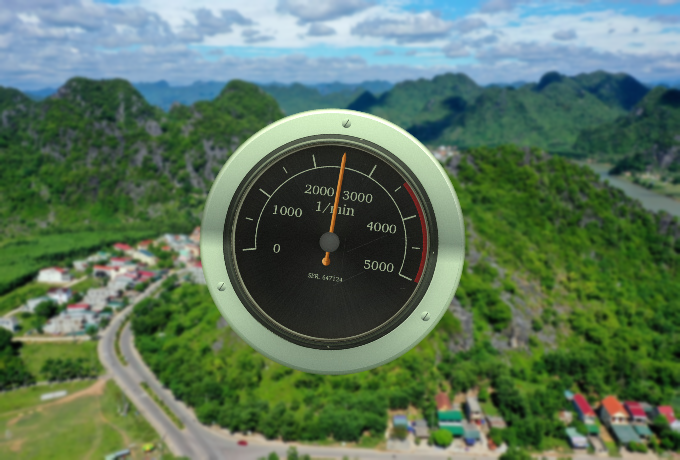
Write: rpm 2500
